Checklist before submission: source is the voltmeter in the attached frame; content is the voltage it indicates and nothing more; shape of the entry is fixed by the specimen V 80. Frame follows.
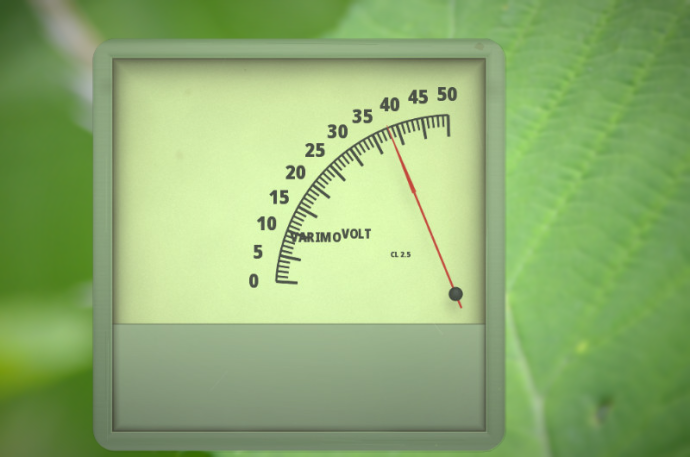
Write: V 38
